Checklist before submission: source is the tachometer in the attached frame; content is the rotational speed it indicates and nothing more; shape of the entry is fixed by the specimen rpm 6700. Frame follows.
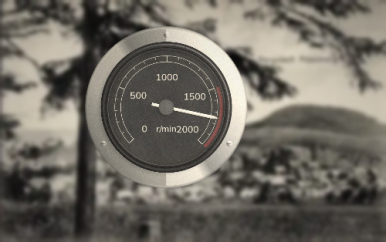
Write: rpm 1750
